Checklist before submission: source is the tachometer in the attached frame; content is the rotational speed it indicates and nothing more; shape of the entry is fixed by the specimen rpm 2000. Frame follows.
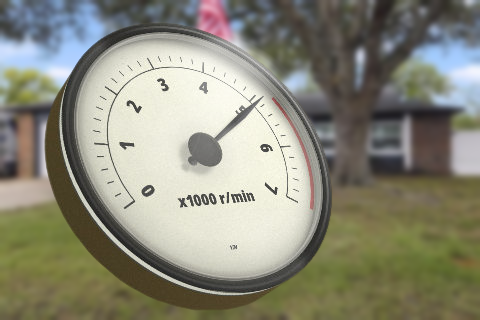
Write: rpm 5100
